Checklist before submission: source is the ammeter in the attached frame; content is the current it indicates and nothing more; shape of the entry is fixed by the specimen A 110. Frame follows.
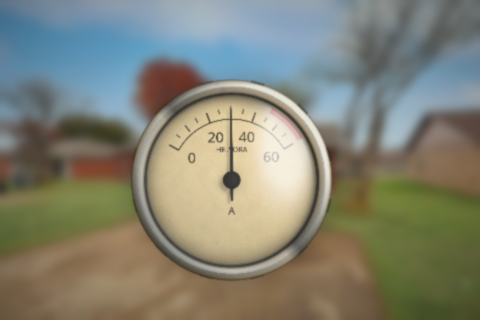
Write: A 30
